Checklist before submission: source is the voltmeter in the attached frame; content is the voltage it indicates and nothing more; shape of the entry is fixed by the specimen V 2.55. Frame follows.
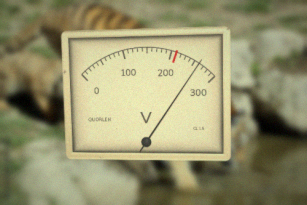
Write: V 260
